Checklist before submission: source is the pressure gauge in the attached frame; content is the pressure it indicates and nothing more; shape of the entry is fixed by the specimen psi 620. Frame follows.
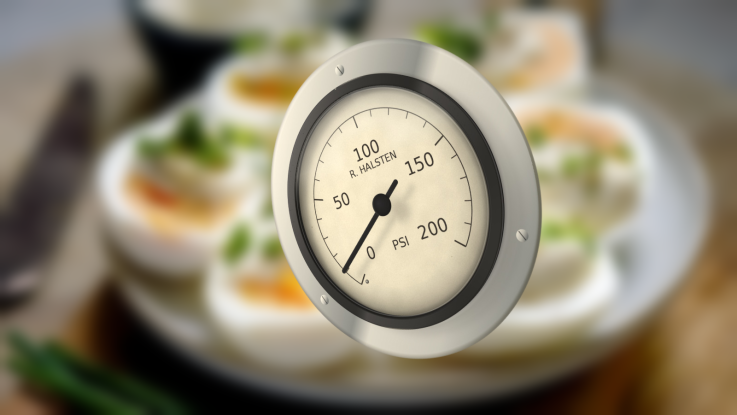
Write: psi 10
